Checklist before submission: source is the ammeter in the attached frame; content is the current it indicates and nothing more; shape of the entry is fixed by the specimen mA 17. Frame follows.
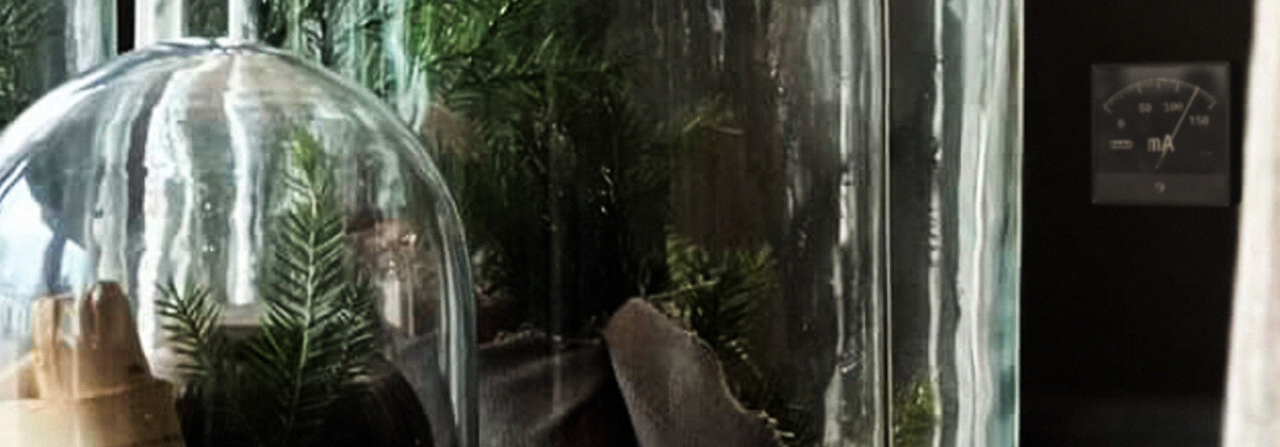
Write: mA 125
